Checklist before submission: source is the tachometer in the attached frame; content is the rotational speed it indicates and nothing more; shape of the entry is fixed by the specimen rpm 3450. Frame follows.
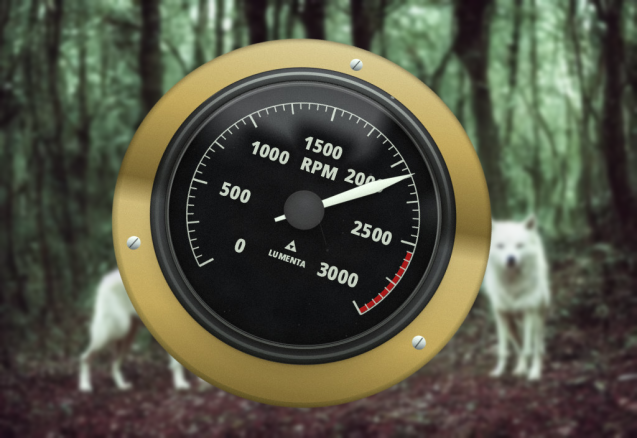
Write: rpm 2100
